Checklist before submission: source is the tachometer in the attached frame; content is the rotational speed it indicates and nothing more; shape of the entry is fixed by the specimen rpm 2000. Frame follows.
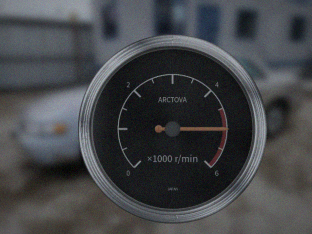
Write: rpm 5000
